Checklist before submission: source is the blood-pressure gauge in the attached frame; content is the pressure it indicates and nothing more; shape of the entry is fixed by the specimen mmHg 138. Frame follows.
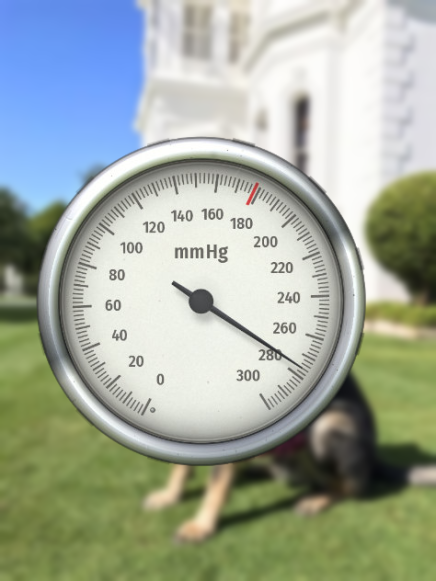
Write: mmHg 276
